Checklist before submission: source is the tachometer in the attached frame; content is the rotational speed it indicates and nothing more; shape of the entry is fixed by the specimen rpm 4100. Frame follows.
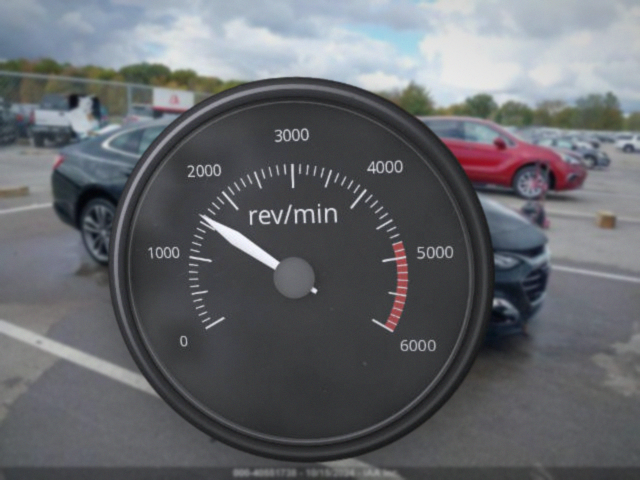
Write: rpm 1600
